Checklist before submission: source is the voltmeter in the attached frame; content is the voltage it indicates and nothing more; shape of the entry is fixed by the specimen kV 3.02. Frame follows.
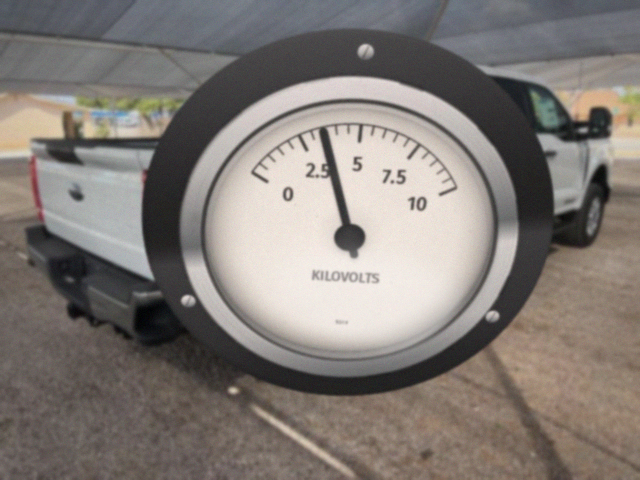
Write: kV 3.5
